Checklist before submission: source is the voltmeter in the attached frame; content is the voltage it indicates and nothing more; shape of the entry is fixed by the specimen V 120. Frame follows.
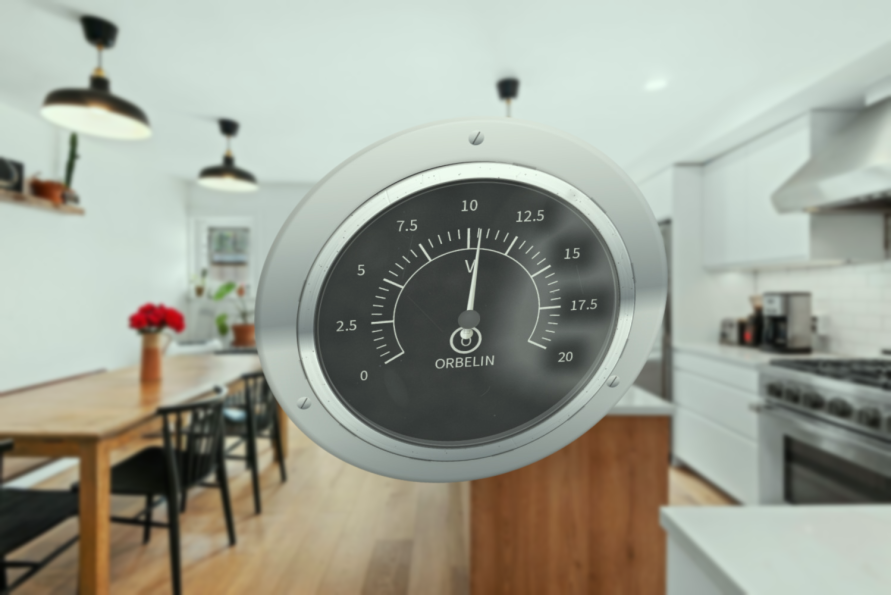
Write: V 10.5
